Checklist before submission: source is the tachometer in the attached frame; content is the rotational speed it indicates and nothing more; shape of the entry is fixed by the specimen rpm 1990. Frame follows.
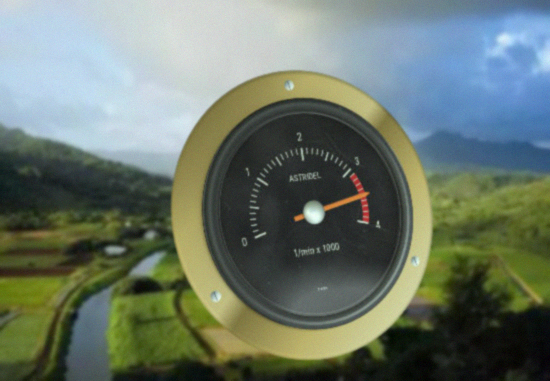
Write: rpm 3500
